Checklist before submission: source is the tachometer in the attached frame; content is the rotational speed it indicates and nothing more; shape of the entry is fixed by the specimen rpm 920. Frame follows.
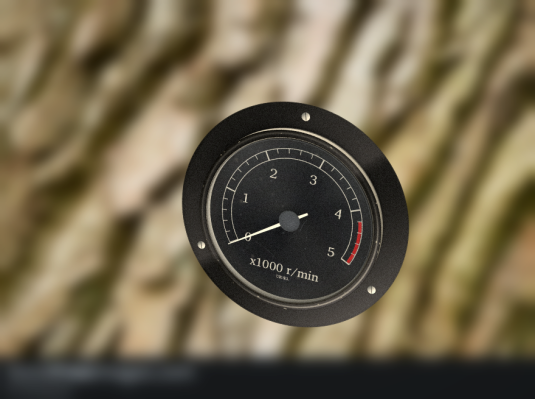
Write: rpm 0
